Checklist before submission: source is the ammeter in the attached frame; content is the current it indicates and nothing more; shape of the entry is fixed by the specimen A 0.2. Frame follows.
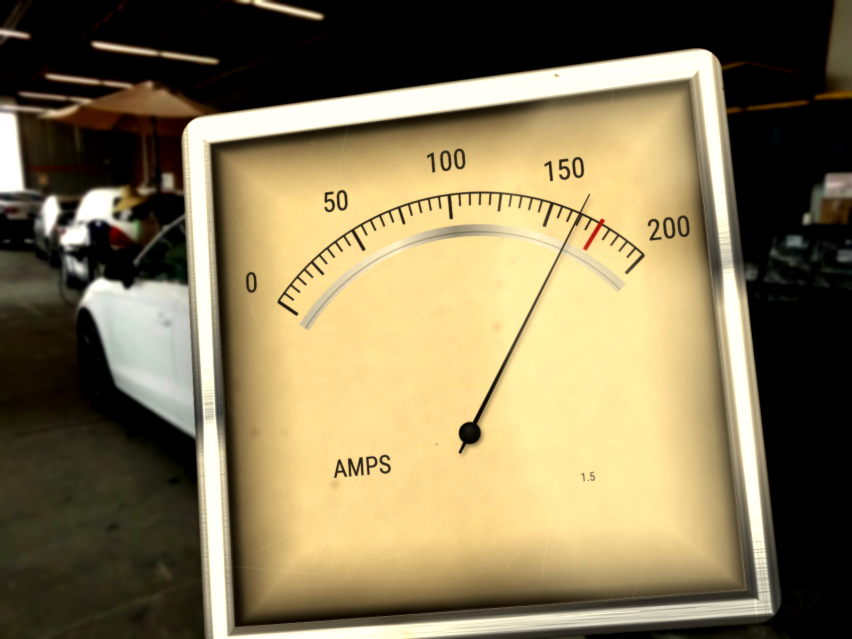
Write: A 165
